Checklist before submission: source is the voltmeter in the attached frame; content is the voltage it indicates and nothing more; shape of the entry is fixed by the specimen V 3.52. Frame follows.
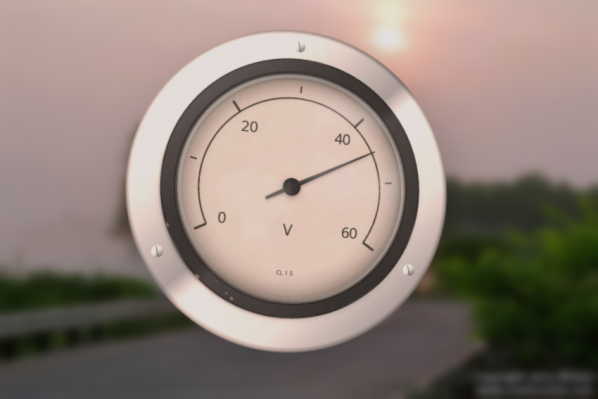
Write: V 45
